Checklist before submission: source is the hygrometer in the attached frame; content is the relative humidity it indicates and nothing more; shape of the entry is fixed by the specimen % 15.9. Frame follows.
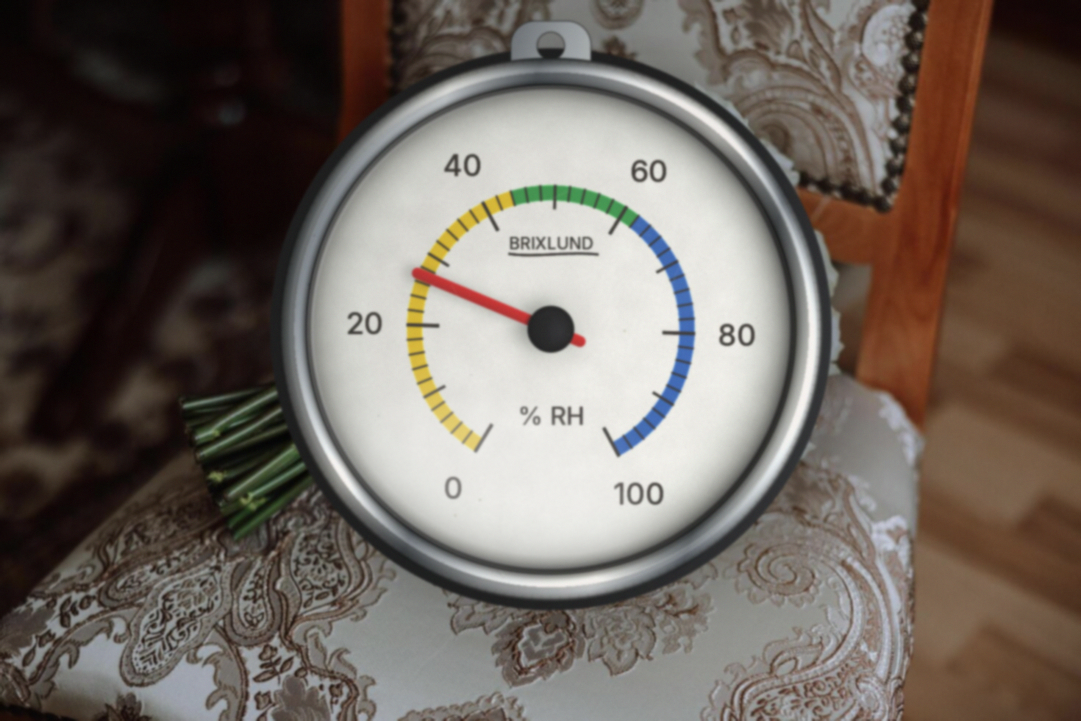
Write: % 27
